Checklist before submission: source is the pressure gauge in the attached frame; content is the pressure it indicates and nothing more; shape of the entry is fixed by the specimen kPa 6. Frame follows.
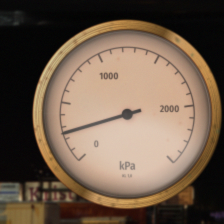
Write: kPa 250
